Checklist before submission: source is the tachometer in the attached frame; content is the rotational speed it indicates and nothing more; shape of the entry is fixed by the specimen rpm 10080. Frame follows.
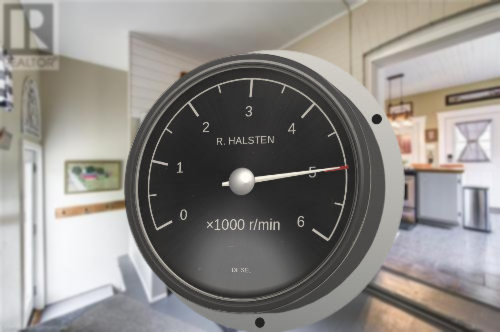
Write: rpm 5000
